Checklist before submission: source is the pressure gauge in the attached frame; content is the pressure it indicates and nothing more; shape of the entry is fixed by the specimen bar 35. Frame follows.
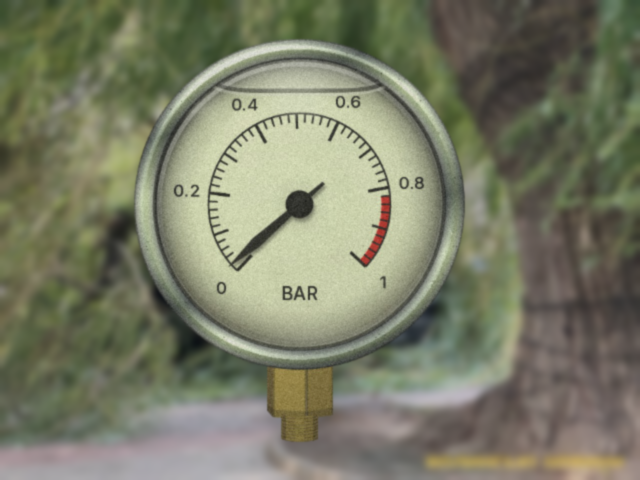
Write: bar 0.02
